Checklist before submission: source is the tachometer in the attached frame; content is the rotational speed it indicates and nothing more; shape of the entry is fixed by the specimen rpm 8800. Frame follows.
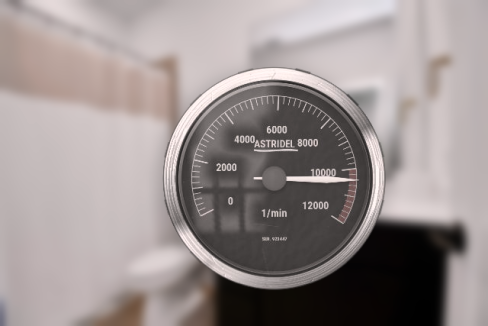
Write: rpm 10400
